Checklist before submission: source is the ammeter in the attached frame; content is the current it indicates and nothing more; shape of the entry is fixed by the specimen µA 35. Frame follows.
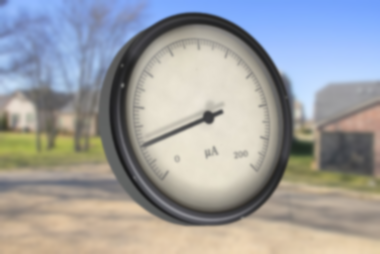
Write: µA 20
